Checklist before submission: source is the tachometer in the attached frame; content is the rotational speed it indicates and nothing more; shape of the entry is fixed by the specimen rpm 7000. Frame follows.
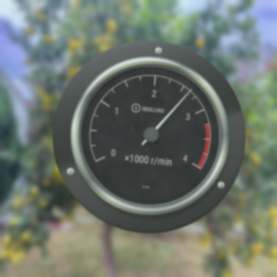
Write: rpm 2625
